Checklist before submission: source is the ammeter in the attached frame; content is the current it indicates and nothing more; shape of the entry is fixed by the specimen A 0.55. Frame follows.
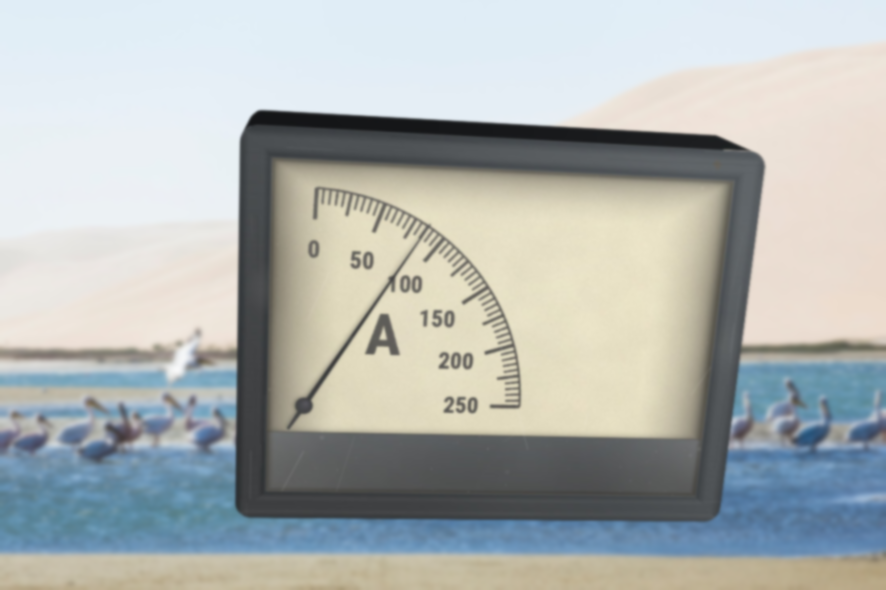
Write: A 85
